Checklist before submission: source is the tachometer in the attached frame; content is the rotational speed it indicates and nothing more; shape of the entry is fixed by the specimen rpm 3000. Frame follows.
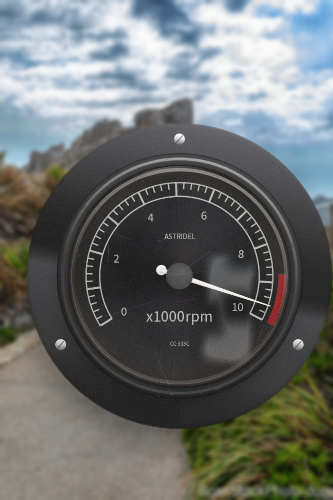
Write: rpm 9600
